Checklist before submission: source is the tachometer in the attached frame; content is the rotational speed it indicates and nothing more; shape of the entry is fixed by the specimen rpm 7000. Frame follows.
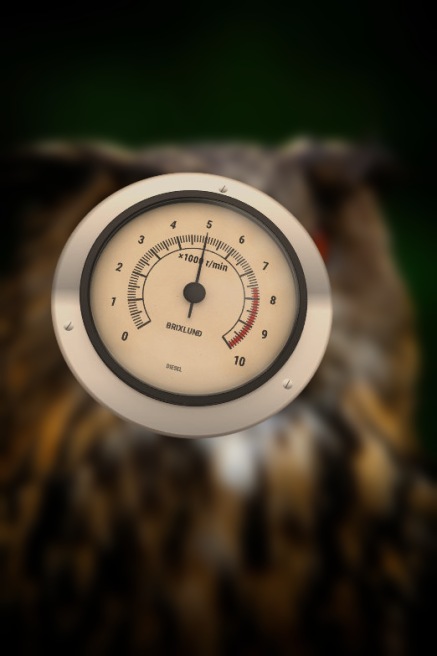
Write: rpm 5000
